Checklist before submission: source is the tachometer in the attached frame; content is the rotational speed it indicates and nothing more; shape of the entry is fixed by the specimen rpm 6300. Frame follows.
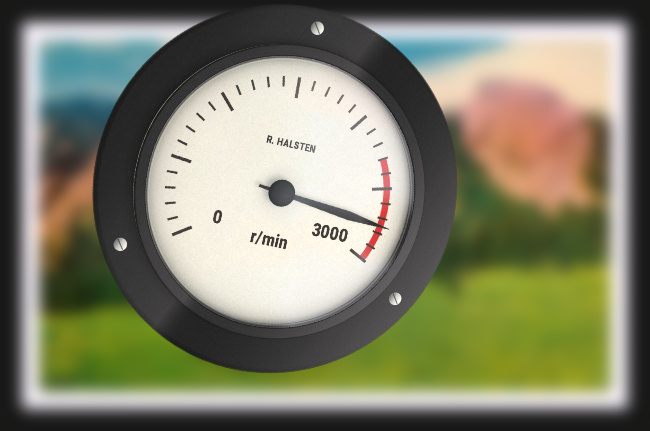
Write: rpm 2750
